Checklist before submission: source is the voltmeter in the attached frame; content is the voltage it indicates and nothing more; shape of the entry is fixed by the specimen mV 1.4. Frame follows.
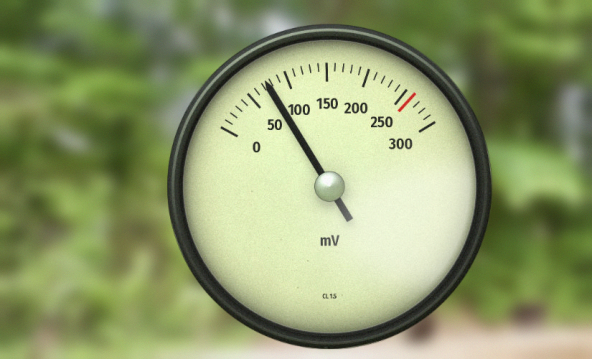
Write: mV 75
